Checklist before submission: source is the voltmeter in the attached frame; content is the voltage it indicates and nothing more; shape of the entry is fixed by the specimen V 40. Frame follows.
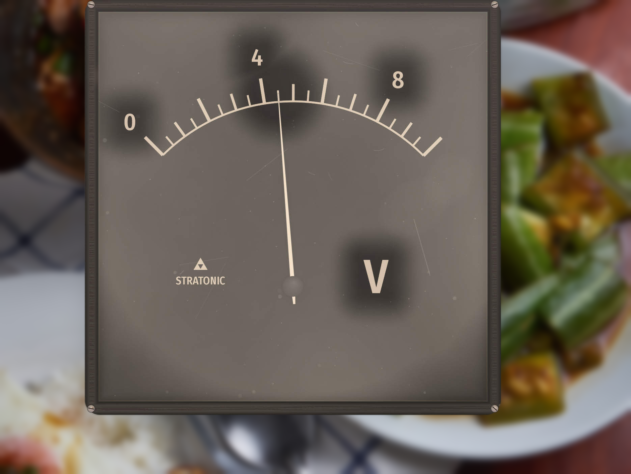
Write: V 4.5
